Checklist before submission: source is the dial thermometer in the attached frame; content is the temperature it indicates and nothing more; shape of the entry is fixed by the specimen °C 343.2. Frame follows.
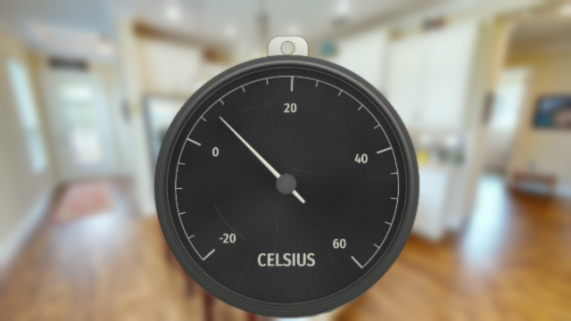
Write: °C 6
